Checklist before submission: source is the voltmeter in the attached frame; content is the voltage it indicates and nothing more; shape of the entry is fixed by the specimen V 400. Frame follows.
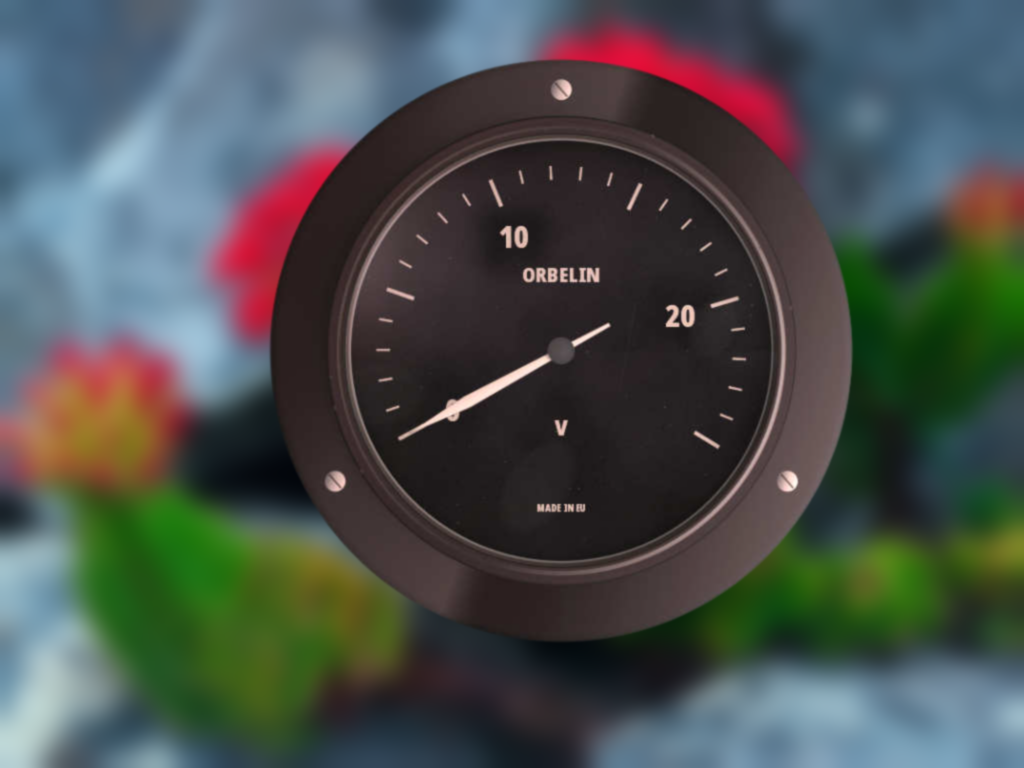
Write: V 0
